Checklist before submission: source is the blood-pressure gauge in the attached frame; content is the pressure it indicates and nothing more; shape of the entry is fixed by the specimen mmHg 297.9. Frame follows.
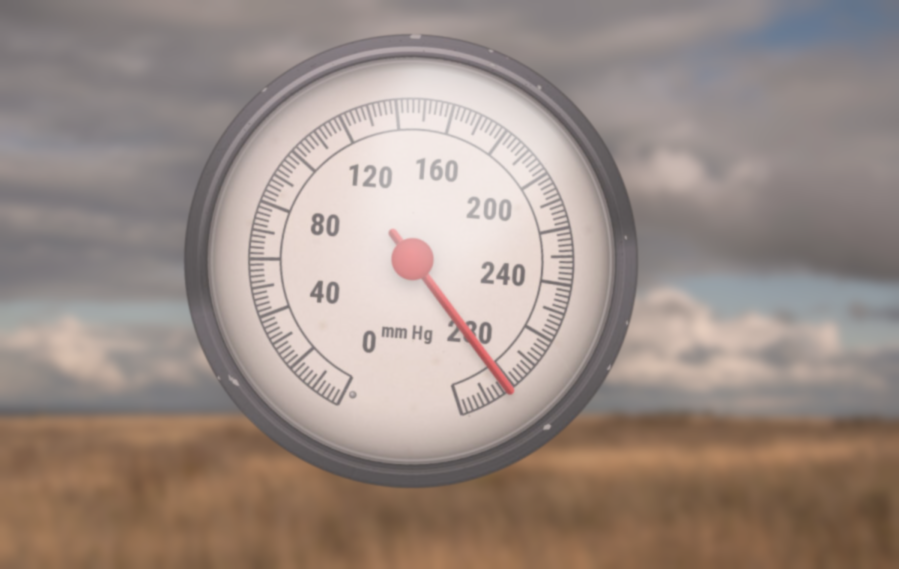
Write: mmHg 282
